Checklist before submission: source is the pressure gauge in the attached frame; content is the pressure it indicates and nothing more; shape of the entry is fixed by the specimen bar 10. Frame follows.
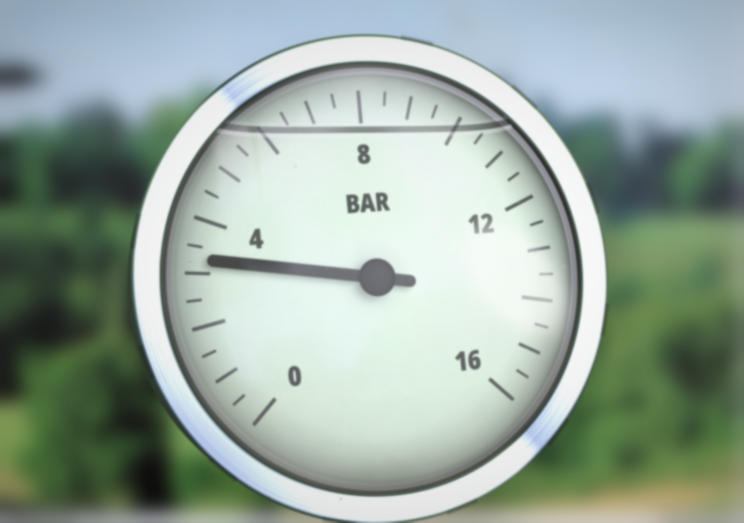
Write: bar 3.25
